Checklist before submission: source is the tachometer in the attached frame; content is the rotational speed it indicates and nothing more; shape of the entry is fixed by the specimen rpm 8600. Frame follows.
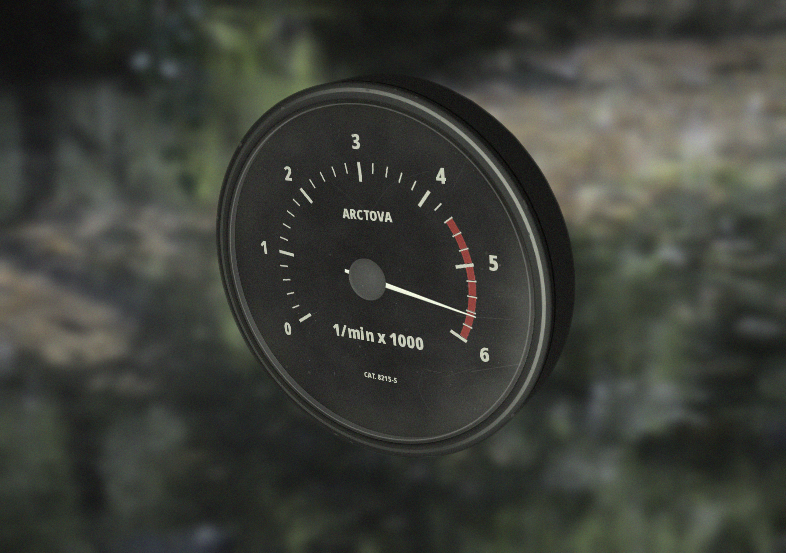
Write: rpm 5600
